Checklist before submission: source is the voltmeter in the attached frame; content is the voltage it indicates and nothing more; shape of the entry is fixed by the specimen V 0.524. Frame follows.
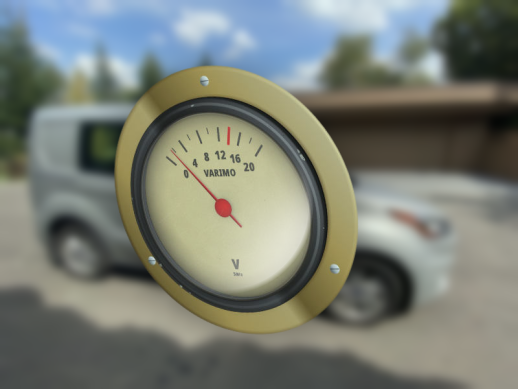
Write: V 2
